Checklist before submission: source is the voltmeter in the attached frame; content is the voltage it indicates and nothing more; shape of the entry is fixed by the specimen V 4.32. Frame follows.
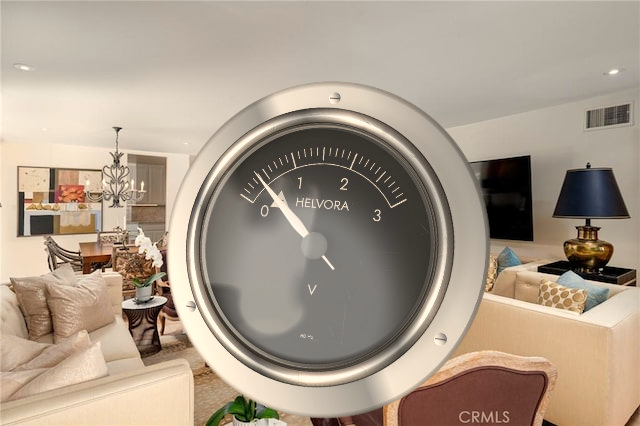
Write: V 0.4
